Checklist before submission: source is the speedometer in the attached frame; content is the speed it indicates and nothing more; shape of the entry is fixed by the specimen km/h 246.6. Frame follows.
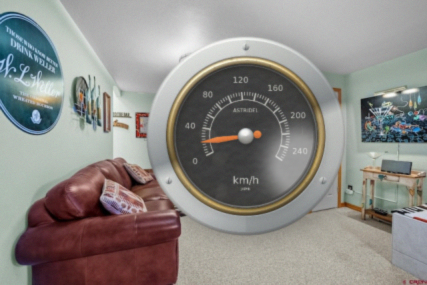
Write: km/h 20
